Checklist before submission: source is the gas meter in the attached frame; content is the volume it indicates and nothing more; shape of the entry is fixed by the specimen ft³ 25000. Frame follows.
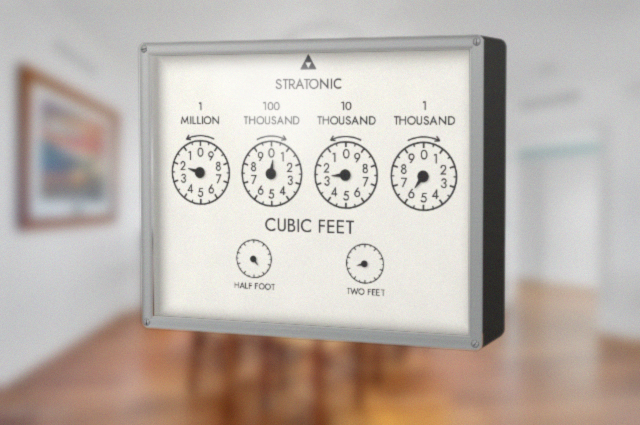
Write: ft³ 202600
